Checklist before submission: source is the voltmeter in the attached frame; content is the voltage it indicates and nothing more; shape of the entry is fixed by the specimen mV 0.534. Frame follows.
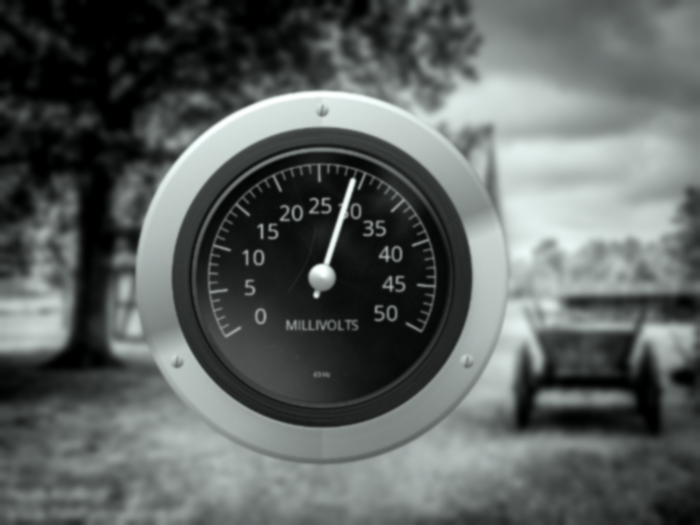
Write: mV 29
